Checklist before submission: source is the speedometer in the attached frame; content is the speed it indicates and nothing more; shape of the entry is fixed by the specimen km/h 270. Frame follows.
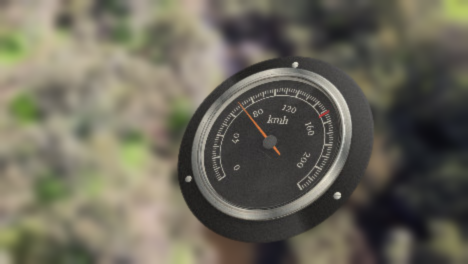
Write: km/h 70
